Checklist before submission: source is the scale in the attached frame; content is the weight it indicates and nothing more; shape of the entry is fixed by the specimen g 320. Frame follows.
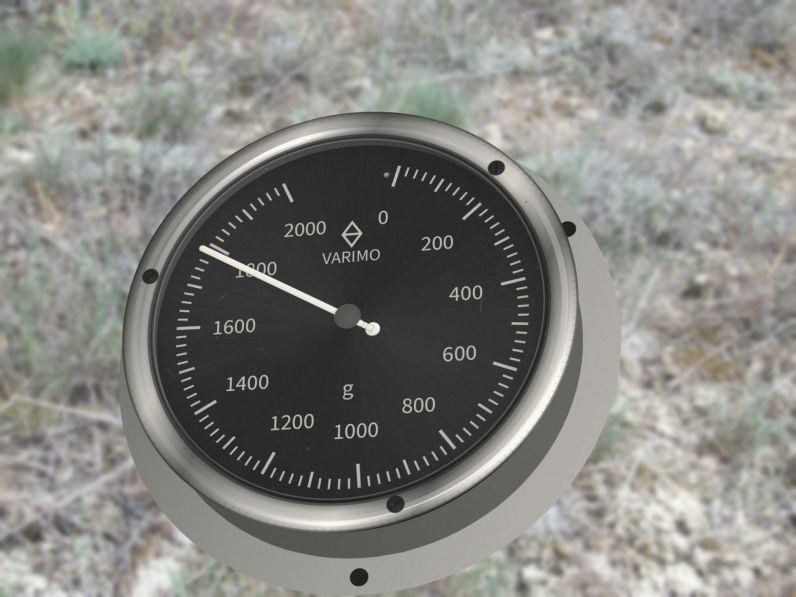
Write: g 1780
